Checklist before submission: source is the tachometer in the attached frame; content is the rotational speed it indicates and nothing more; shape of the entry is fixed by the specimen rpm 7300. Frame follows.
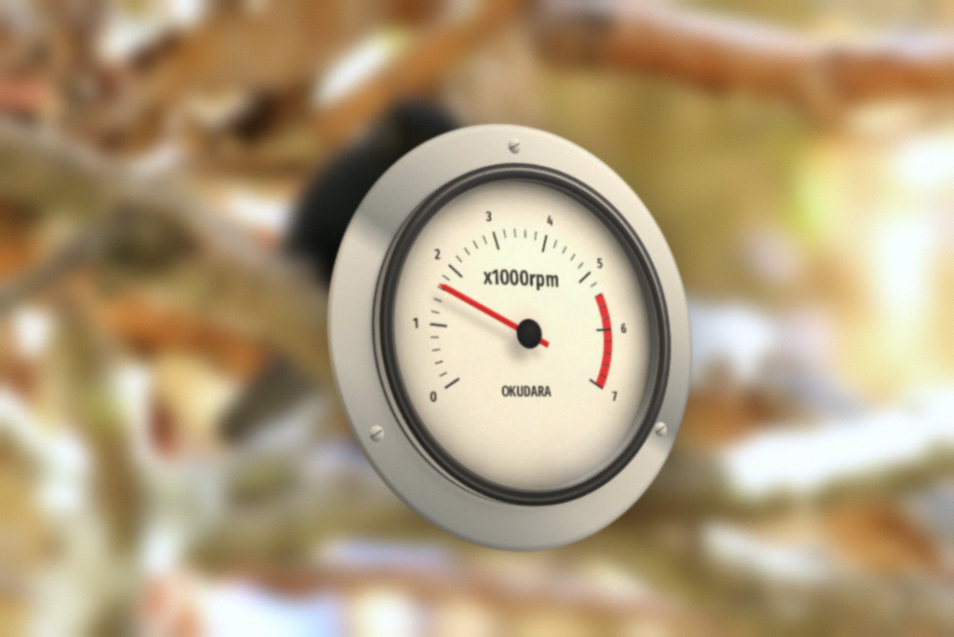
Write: rpm 1600
